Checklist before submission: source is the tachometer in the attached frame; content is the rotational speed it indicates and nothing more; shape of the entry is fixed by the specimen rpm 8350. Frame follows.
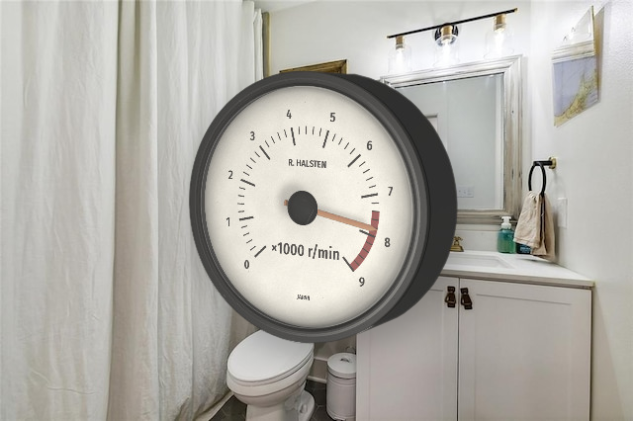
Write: rpm 7800
